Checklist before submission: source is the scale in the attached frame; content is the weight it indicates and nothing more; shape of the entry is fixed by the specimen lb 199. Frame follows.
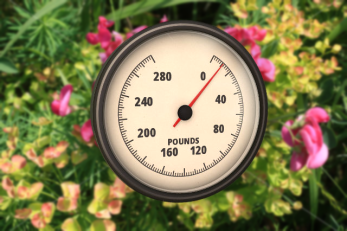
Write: lb 10
